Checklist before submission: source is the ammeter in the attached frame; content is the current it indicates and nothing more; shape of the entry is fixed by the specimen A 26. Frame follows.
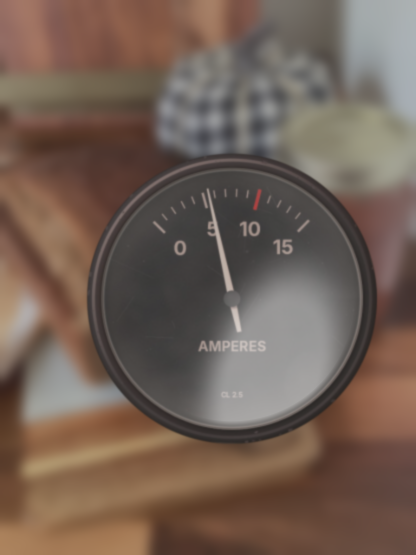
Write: A 5.5
